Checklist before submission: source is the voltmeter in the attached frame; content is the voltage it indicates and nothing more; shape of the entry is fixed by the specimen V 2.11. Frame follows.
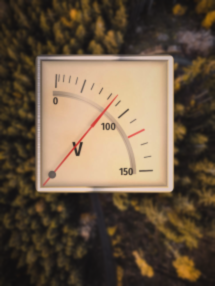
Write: V 85
